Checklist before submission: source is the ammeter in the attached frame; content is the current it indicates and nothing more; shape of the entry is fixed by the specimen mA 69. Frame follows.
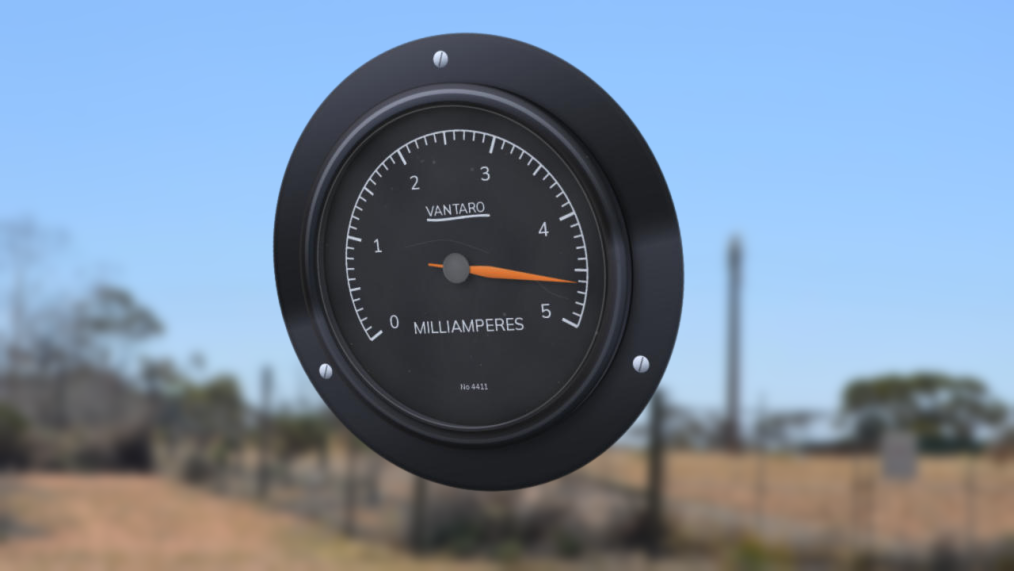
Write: mA 4.6
